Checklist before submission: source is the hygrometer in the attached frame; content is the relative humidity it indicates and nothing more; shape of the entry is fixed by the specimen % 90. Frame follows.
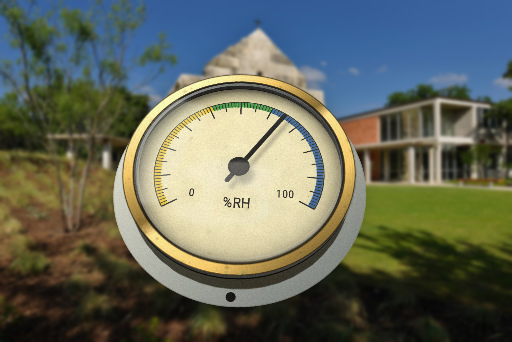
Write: % 65
